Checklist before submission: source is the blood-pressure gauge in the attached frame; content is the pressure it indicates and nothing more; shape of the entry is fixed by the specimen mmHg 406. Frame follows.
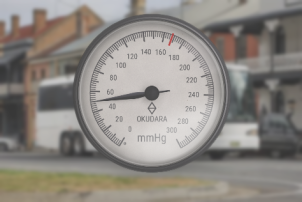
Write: mmHg 50
